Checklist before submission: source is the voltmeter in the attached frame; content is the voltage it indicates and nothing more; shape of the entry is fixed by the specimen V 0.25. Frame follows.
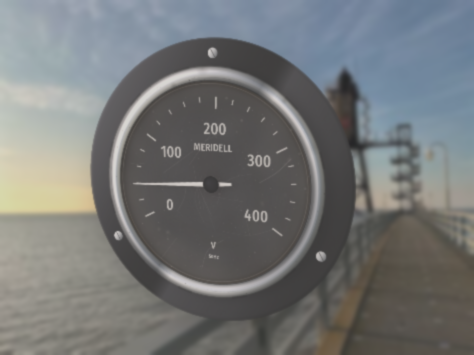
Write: V 40
